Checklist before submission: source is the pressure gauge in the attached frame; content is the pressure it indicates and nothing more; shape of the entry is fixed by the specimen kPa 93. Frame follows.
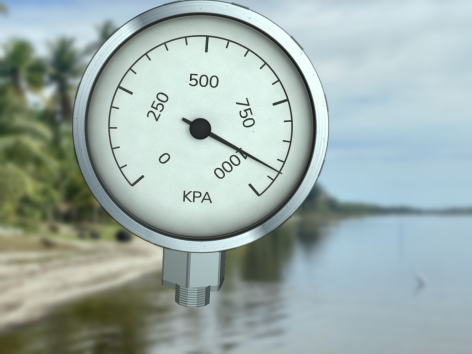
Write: kPa 925
